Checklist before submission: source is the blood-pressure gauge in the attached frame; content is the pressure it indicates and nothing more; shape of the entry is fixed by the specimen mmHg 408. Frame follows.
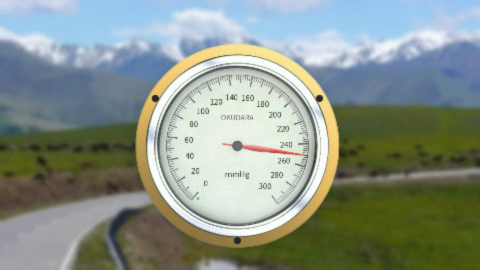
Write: mmHg 250
